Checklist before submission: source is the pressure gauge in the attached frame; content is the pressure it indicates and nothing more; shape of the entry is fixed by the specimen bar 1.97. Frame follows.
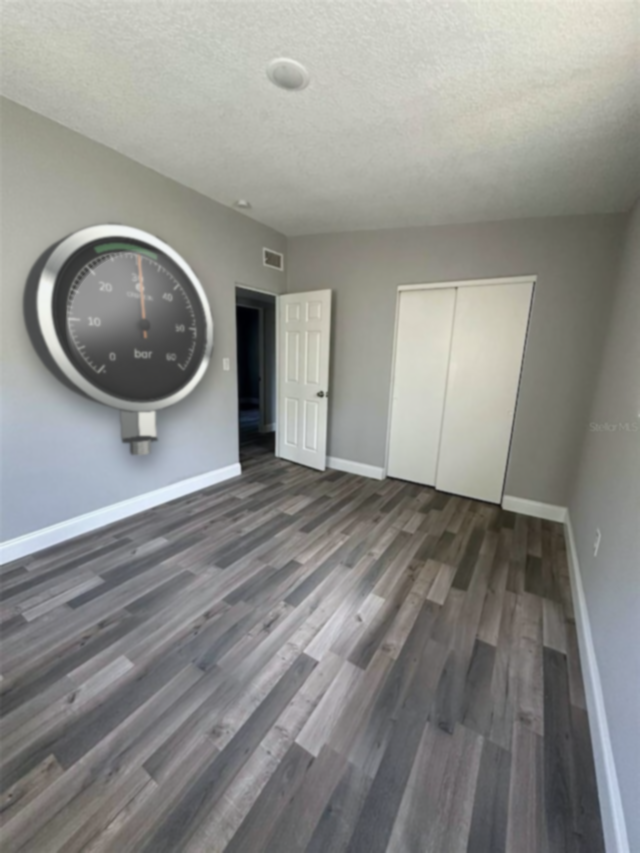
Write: bar 30
